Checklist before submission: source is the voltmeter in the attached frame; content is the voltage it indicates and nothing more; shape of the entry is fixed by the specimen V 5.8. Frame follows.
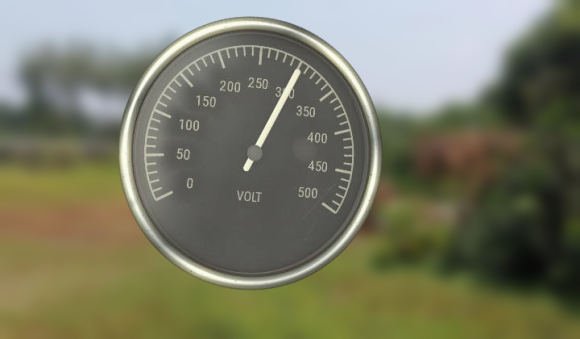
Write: V 300
